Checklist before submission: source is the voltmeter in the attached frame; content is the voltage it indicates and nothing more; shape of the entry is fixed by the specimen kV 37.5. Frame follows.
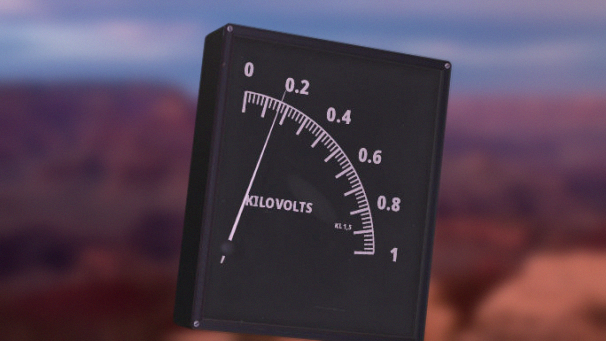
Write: kV 0.16
